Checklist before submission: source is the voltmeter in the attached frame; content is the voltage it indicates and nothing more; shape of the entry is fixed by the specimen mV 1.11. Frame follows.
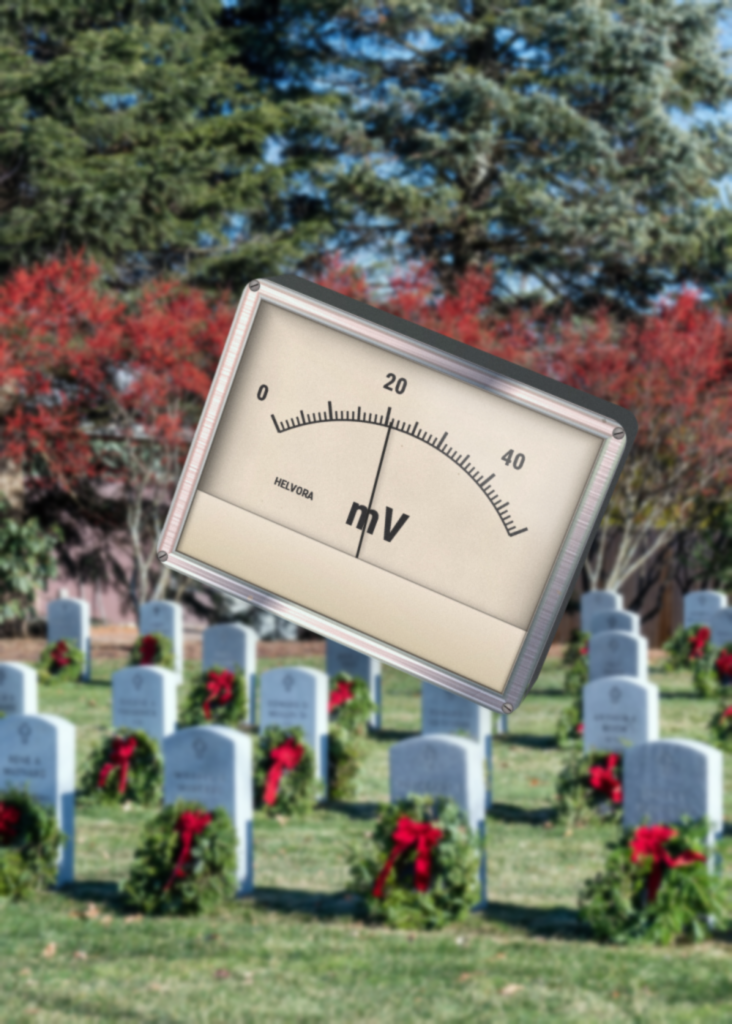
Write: mV 21
